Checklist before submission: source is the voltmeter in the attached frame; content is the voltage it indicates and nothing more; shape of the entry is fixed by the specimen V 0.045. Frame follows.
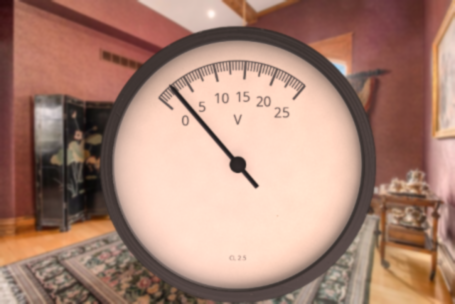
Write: V 2.5
